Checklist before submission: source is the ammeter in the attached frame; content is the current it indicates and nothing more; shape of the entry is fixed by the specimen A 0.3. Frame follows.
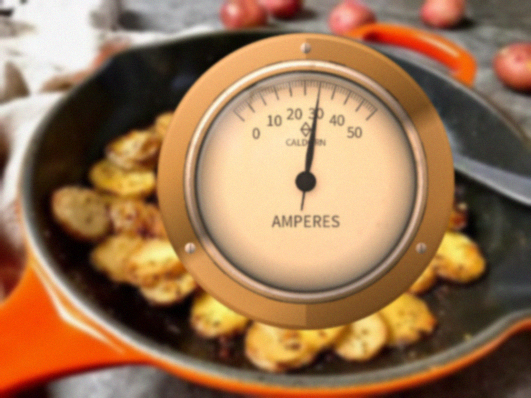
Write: A 30
